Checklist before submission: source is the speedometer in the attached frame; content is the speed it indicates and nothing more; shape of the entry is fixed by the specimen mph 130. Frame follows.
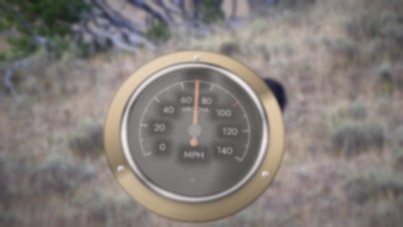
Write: mph 70
